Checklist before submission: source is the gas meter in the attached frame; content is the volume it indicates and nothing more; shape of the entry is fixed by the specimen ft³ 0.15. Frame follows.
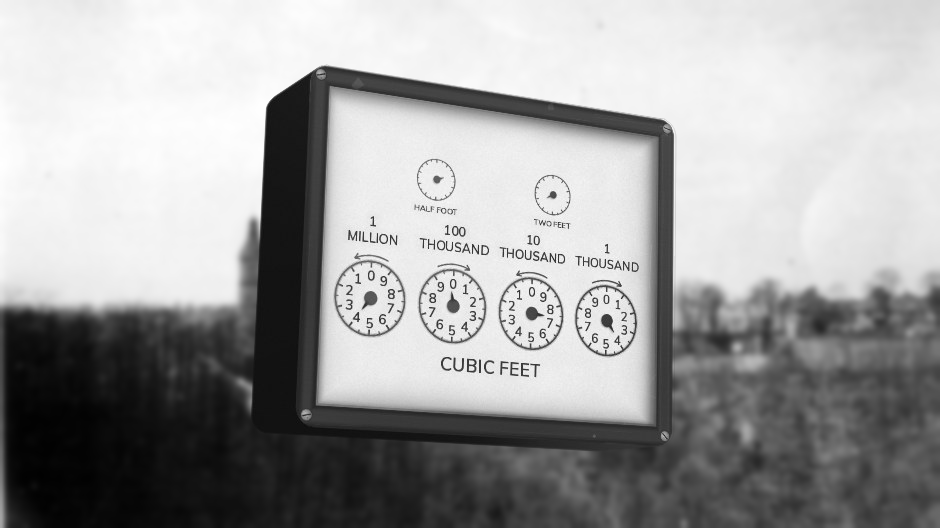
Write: ft³ 397400
